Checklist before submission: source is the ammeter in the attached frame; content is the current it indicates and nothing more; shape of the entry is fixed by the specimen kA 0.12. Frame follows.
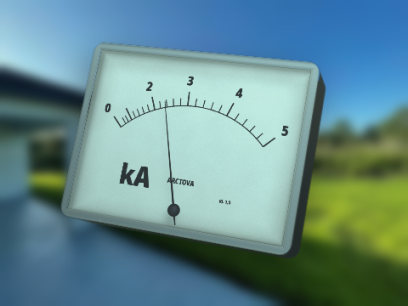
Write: kA 2.4
